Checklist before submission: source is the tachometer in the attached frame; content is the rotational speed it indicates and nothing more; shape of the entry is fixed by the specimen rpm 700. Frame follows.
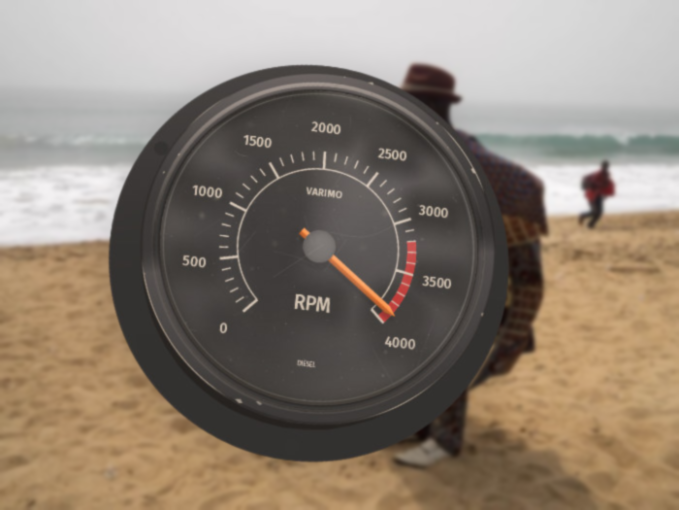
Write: rpm 3900
